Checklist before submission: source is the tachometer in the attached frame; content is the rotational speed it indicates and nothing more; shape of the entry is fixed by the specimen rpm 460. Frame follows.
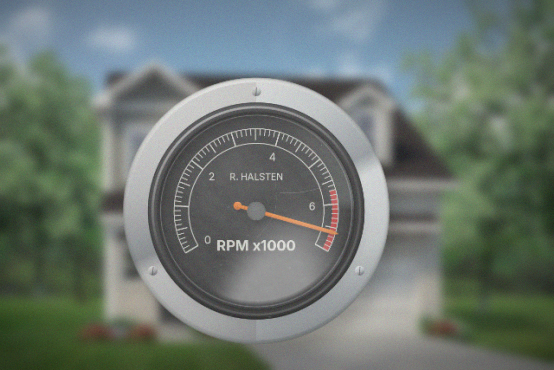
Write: rpm 6600
